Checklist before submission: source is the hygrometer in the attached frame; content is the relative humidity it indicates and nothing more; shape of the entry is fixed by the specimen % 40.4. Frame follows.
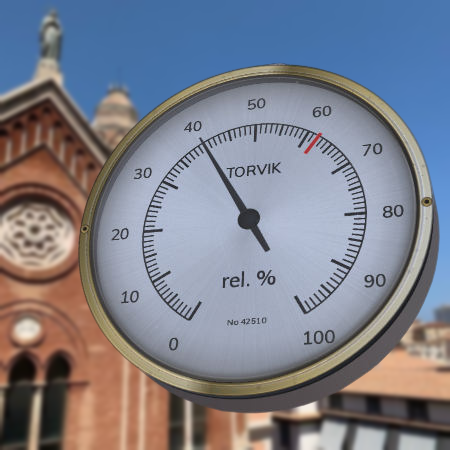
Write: % 40
